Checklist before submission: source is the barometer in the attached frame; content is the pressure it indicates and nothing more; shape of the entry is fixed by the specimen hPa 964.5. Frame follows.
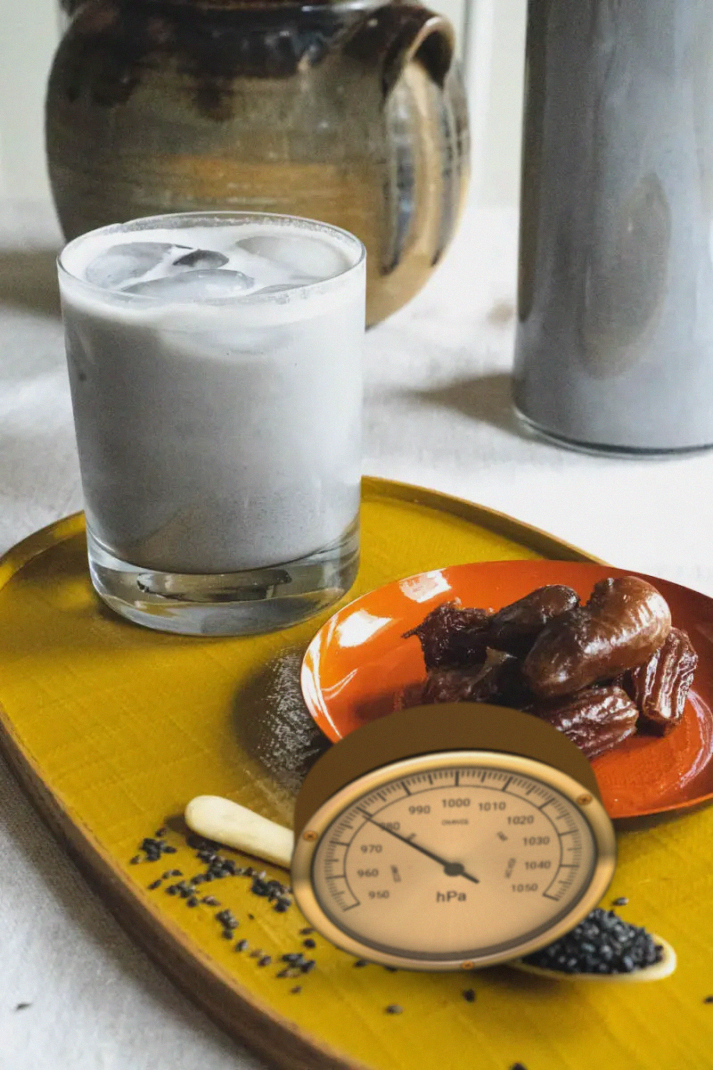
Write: hPa 980
